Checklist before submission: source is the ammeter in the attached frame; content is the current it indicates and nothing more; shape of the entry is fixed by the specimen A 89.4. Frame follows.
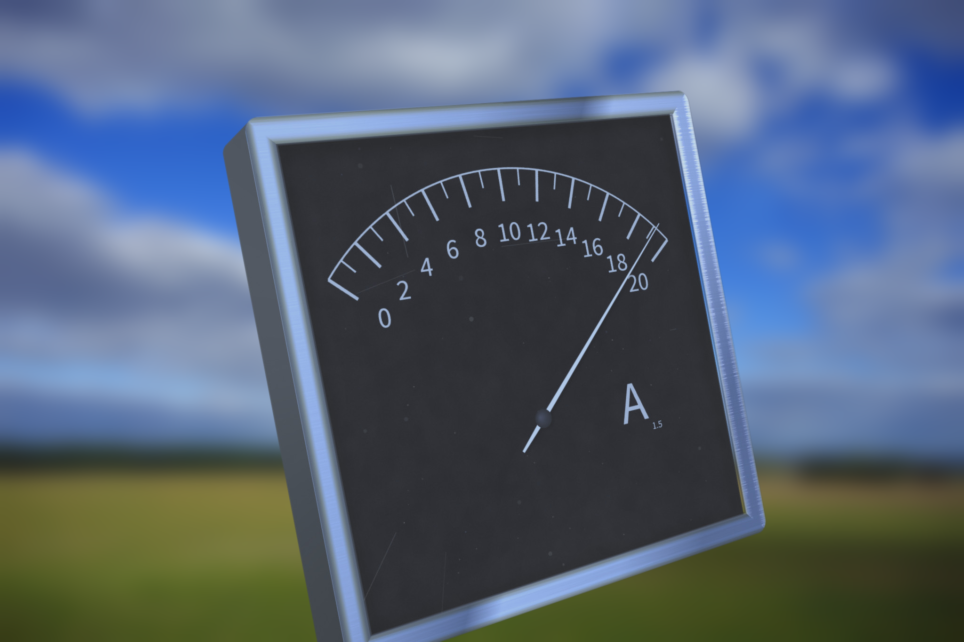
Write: A 19
